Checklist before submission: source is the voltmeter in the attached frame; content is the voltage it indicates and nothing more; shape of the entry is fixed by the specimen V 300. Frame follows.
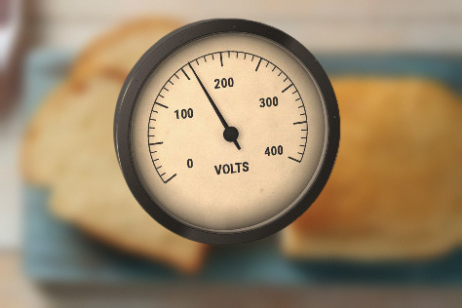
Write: V 160
